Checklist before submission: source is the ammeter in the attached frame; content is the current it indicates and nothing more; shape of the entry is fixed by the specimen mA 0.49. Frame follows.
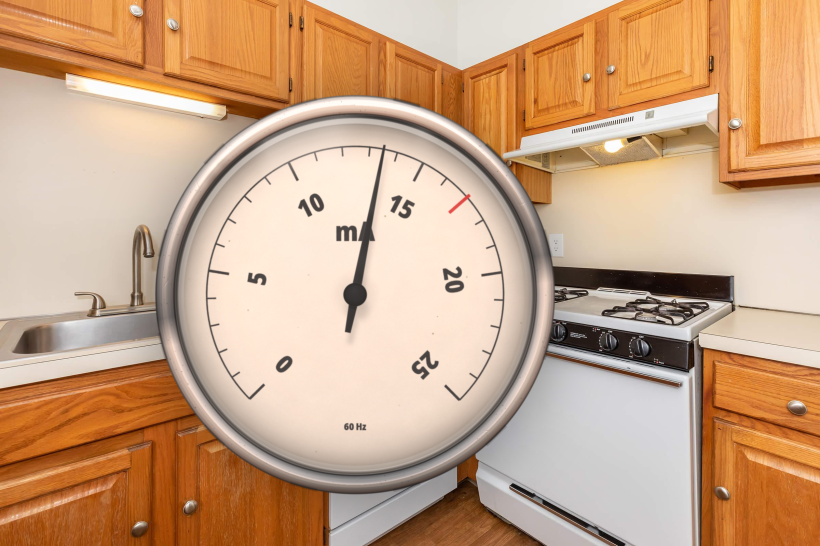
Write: mA 13.5
